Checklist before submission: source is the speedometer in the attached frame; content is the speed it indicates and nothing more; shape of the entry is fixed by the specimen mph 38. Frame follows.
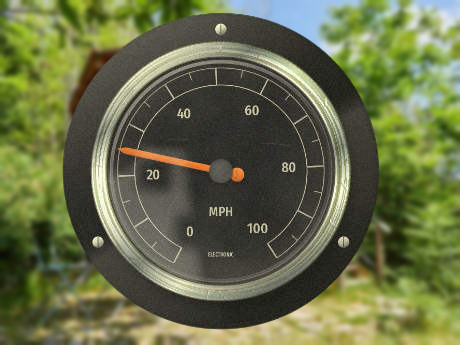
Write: mph 25
